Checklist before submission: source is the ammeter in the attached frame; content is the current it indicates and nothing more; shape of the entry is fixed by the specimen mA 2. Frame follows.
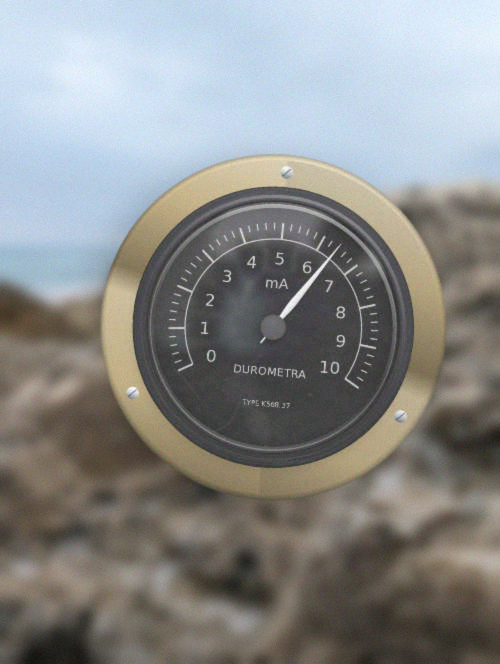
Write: mA 6.4
